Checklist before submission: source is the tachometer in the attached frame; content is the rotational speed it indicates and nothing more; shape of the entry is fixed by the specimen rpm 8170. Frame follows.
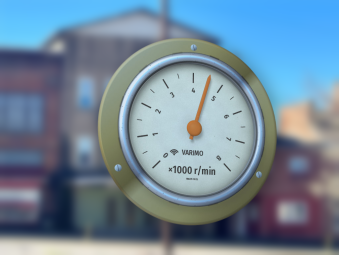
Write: rpm 4500
